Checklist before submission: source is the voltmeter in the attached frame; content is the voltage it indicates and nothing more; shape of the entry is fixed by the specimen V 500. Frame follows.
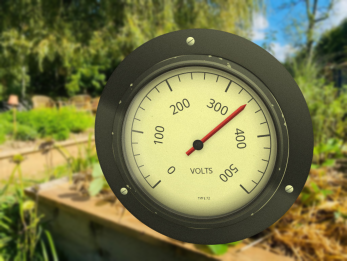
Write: V 340
